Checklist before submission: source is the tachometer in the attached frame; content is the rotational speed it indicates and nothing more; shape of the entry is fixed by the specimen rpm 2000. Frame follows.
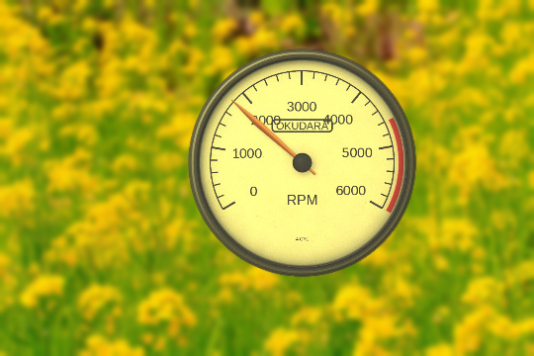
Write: rpm 1800
